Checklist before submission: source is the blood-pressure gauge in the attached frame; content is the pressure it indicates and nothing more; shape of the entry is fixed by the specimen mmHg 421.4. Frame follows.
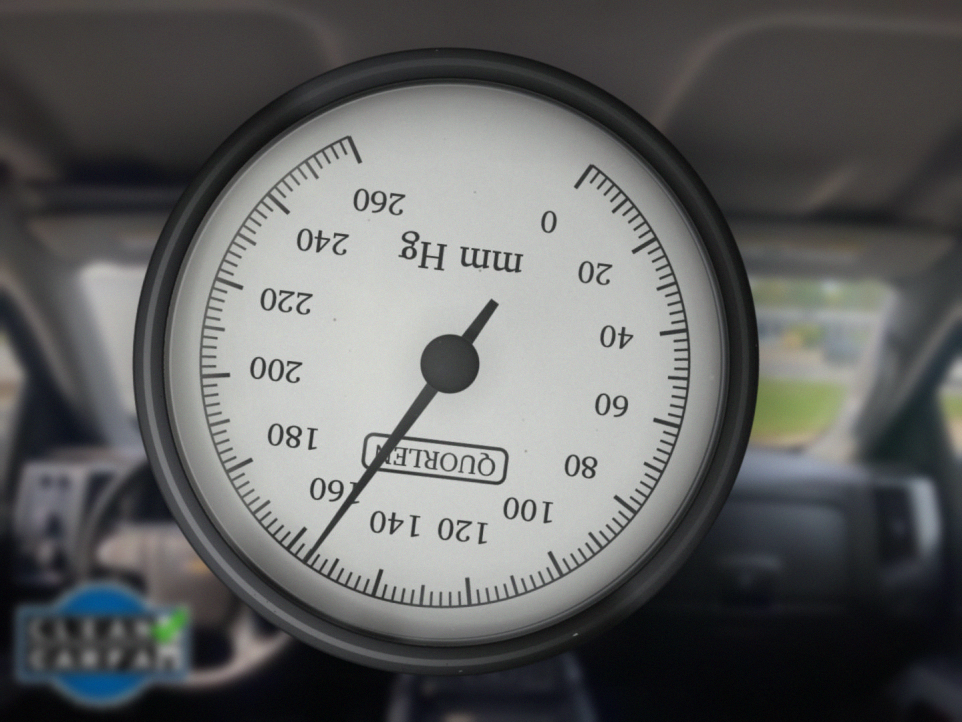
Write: mmHg 156
